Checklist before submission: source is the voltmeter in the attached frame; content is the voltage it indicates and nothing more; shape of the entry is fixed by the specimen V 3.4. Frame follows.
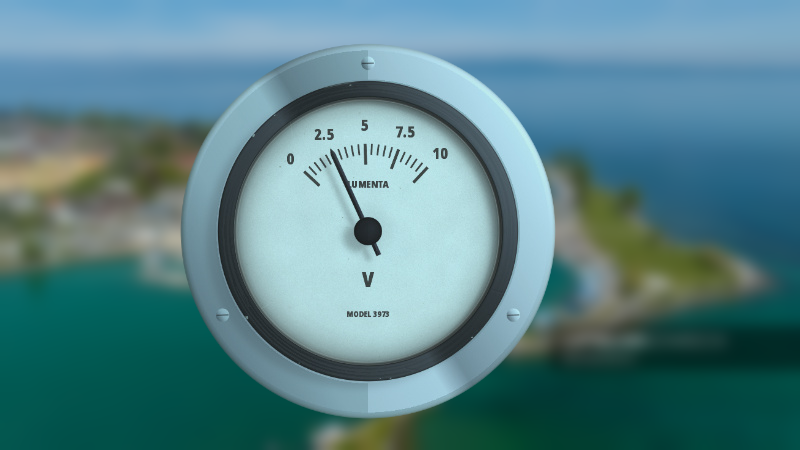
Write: V 2.5
